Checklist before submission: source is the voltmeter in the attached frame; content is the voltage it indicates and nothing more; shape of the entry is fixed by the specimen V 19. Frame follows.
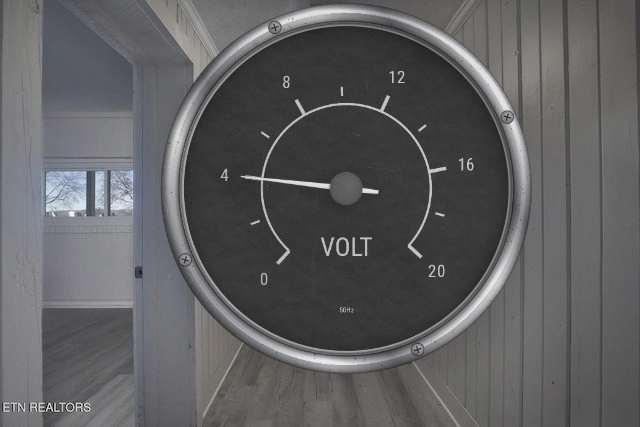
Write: V 4
